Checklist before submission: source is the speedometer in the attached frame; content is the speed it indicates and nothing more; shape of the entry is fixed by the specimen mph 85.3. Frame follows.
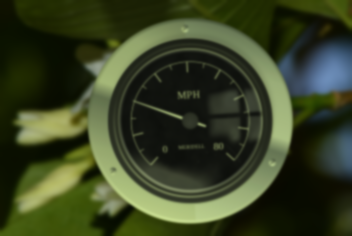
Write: mph 20
